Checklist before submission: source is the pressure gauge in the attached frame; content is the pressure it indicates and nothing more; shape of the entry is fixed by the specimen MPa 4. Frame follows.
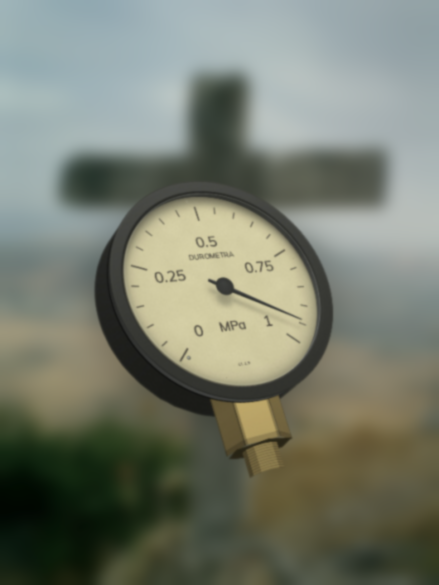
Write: MPa 0.95
